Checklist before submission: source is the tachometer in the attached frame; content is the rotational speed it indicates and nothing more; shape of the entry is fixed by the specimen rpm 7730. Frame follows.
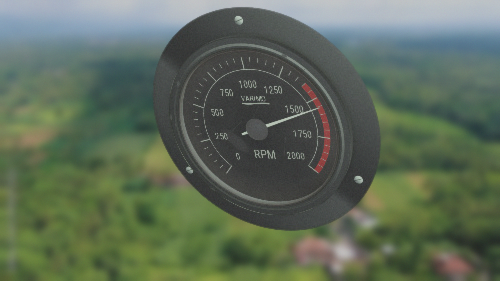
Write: rpm 1550
